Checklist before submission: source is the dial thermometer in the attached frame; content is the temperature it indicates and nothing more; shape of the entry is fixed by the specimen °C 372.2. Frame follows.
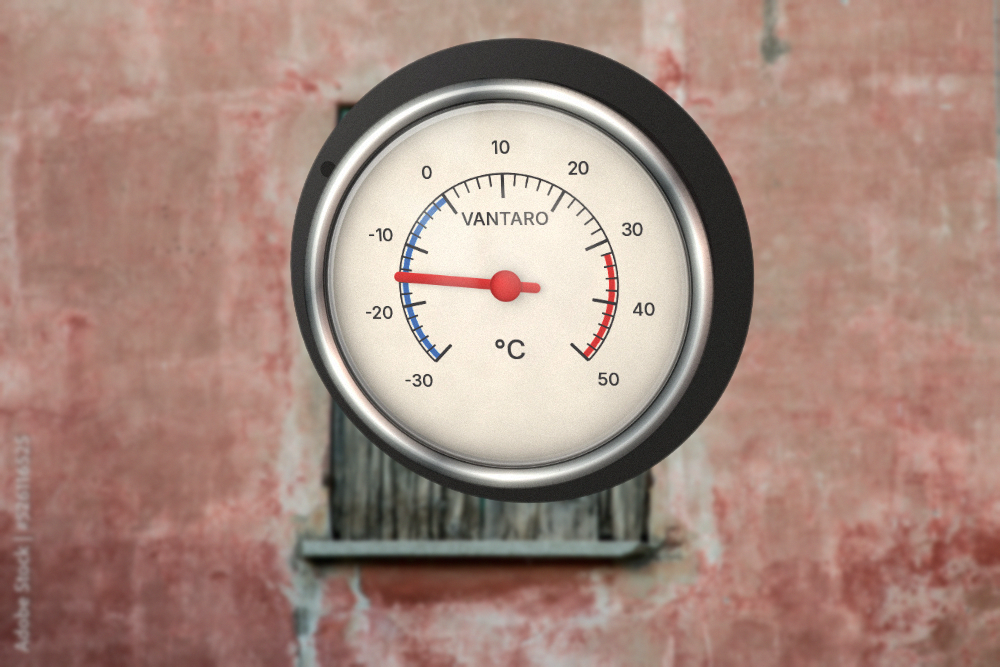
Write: °C -15
